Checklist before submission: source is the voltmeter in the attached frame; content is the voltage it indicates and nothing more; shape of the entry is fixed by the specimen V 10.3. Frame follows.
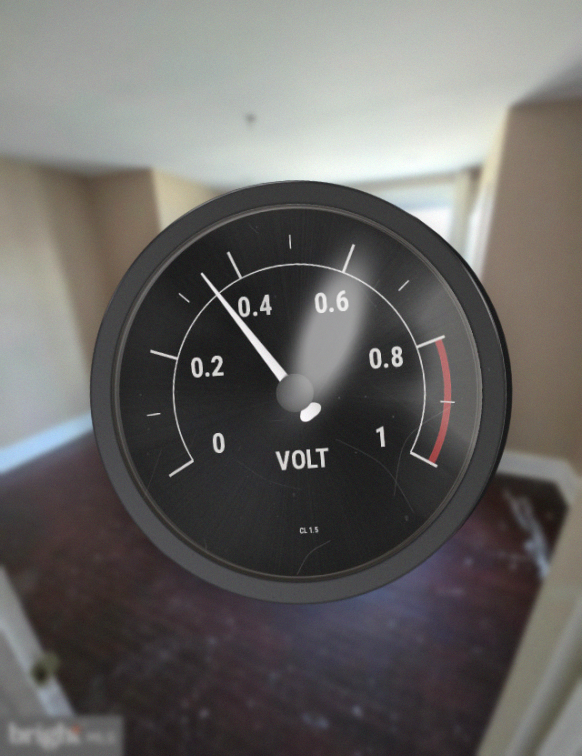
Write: V 0.35
